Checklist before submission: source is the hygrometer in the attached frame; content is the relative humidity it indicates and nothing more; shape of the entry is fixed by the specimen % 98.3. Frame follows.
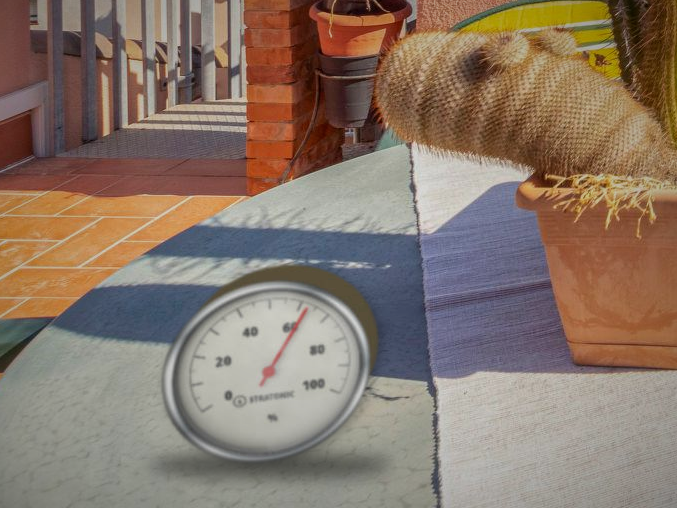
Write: % 62.5
